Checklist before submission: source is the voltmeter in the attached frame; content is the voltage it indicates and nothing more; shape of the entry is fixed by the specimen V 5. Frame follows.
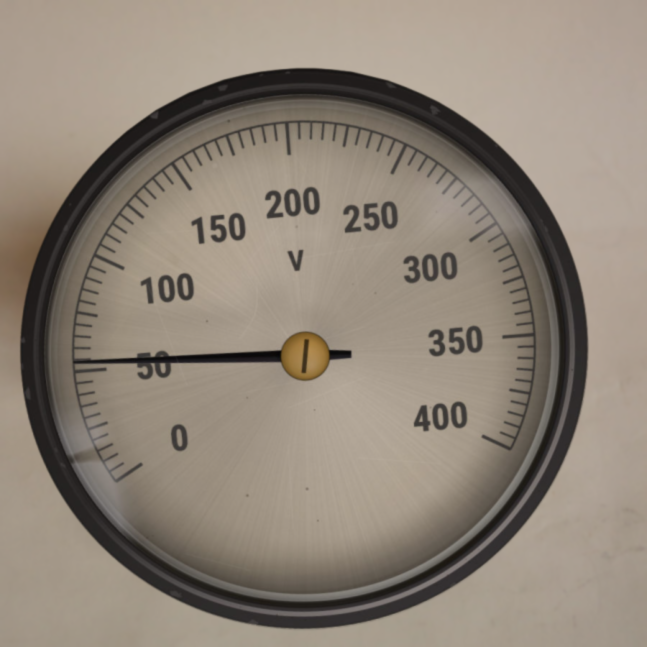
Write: V 55
